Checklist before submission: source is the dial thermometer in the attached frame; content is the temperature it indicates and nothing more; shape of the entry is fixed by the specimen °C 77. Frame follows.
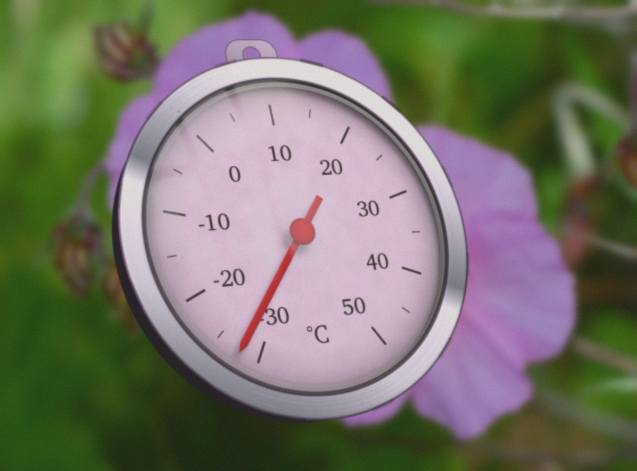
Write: °C -27.5
